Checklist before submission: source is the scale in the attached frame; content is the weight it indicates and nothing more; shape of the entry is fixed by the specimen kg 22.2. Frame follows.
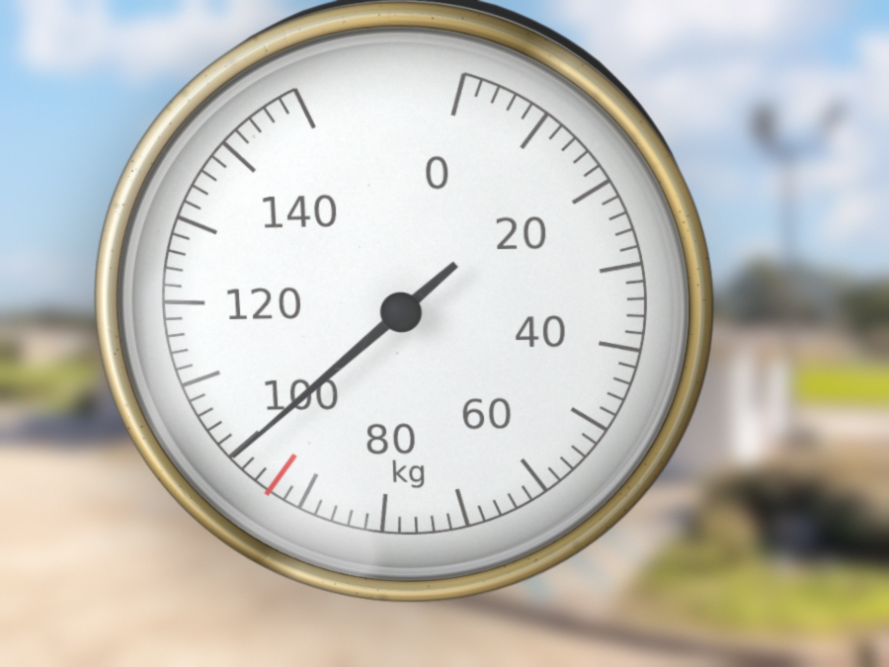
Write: kg 100
